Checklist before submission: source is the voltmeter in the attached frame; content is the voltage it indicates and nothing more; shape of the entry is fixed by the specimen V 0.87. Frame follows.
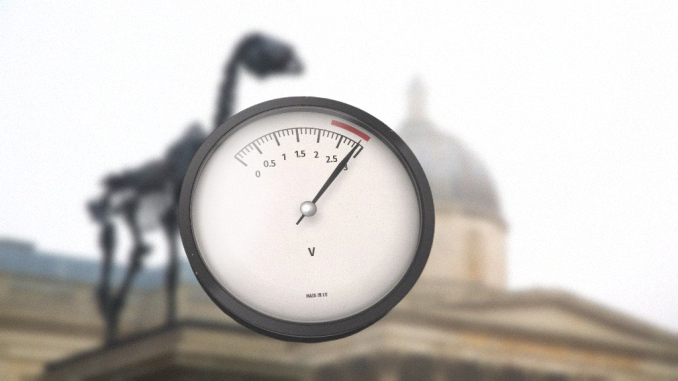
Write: V 2.9
